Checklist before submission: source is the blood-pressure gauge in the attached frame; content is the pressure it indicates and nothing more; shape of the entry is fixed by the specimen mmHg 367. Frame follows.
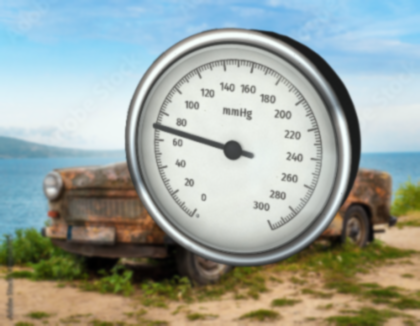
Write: mmHg 70
